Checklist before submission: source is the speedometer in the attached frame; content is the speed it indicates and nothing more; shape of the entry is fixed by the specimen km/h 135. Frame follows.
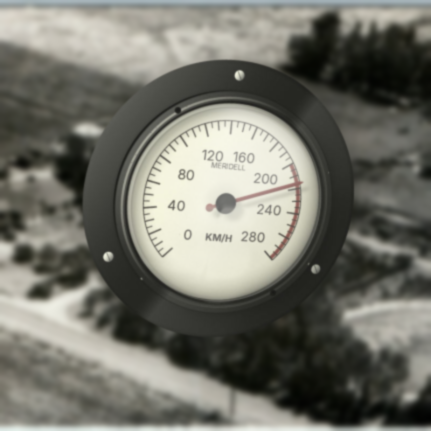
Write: km/h 215
